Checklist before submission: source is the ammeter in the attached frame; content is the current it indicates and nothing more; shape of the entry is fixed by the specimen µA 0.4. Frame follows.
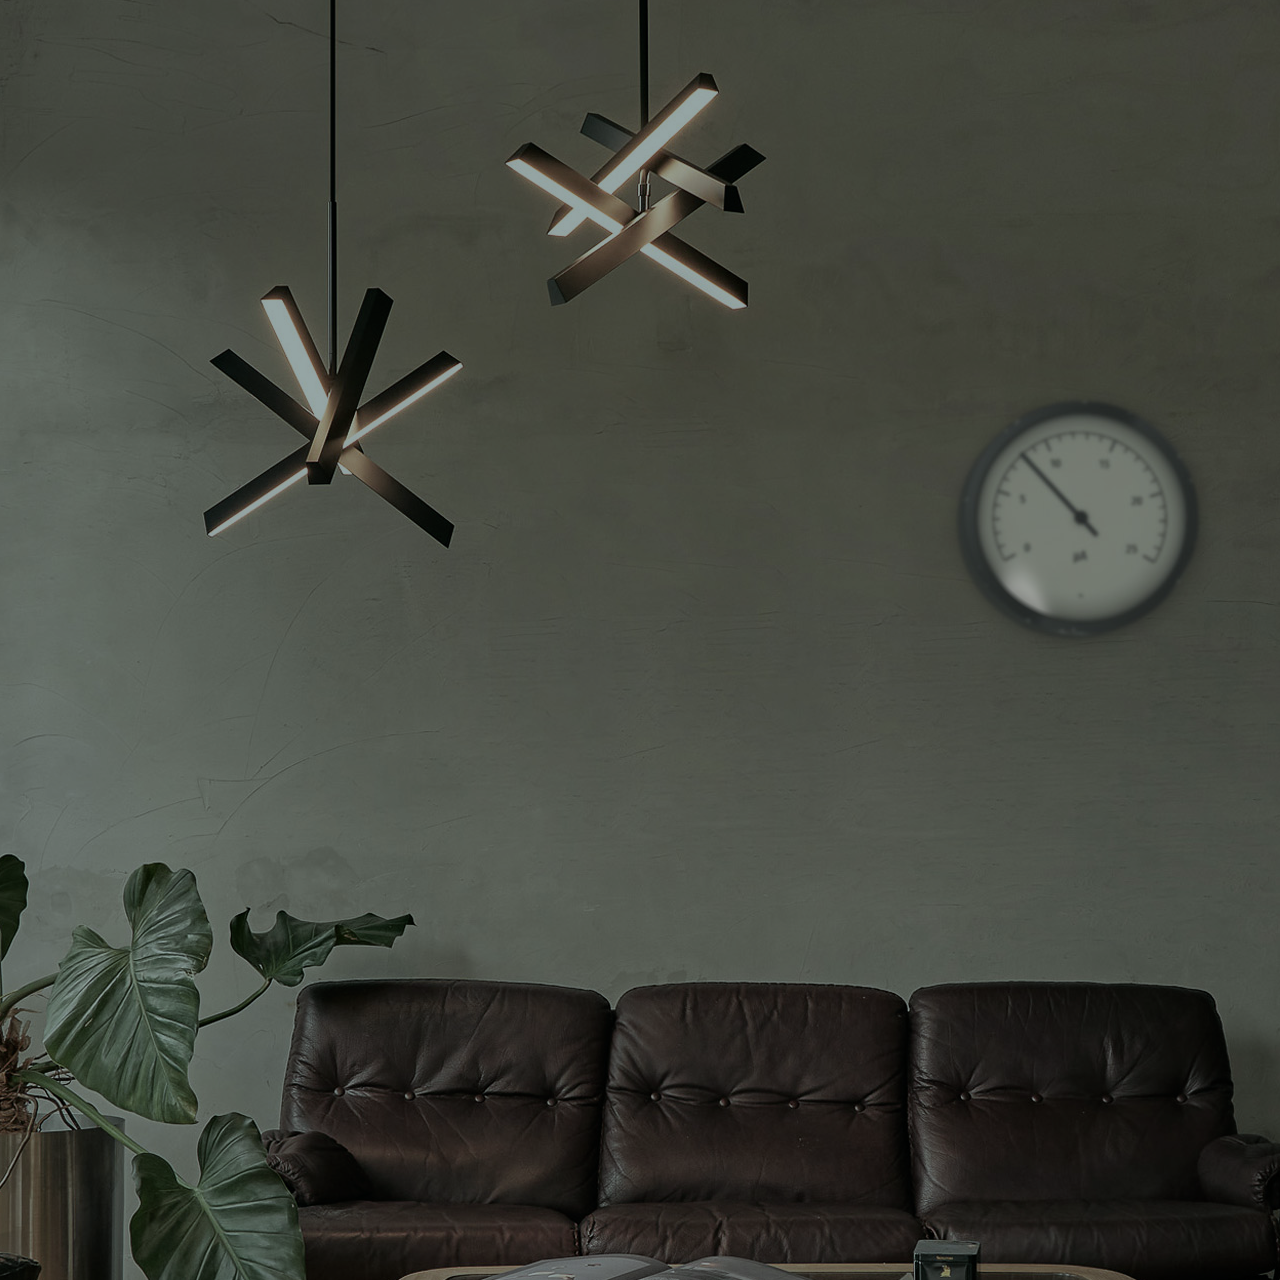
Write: µA 8
